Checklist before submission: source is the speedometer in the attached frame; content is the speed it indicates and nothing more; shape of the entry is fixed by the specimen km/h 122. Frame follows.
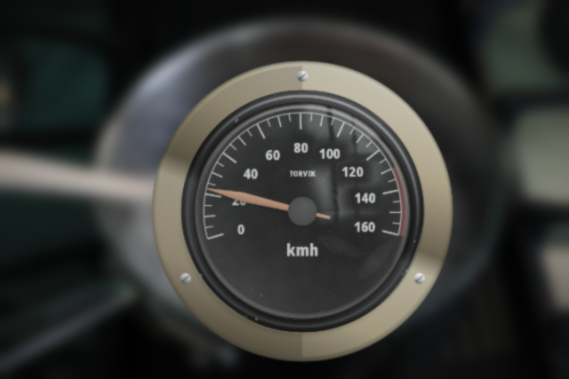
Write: km/h 22.5
